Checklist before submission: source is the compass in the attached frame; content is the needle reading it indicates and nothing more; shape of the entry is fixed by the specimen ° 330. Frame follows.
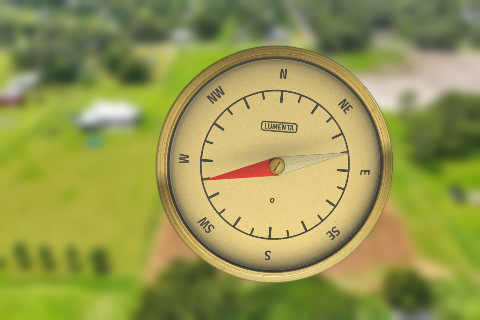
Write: ° 255
